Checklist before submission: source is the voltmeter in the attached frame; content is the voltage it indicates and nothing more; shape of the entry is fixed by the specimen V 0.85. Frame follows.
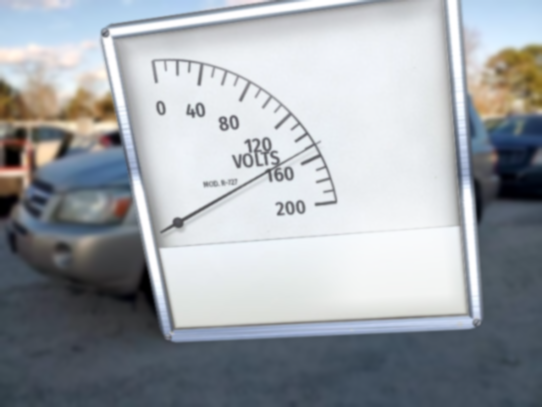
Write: V 150
